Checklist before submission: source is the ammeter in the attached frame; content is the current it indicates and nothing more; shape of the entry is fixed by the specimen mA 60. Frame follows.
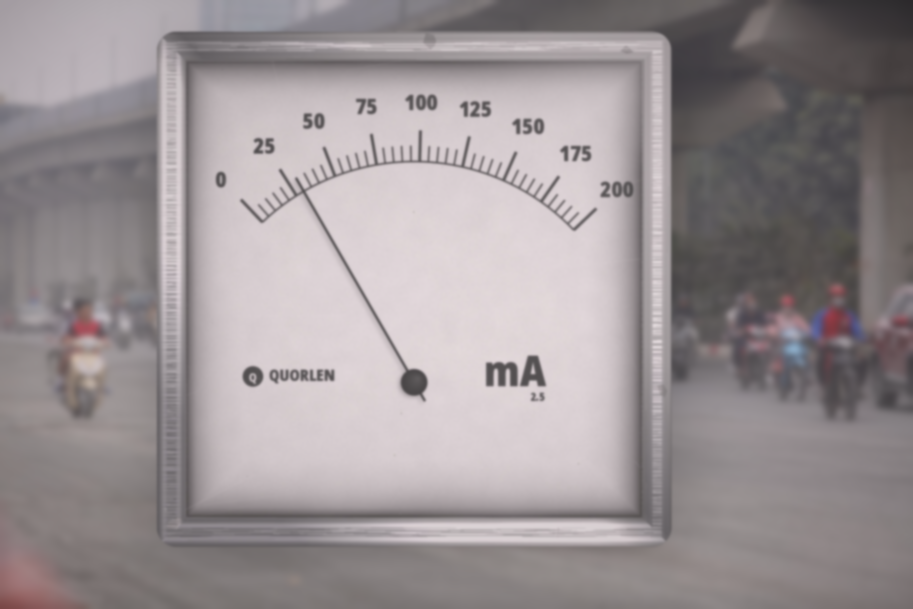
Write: mA 30
